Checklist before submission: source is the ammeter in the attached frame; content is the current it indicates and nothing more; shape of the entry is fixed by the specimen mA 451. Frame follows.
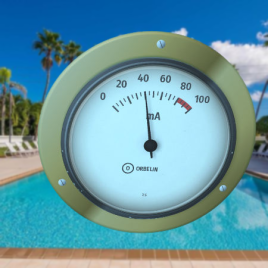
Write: mA 40
